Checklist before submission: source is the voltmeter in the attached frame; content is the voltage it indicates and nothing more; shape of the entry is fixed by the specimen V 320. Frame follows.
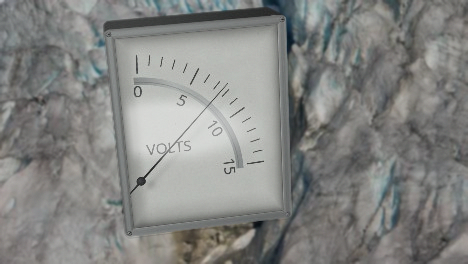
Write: V 7.5
